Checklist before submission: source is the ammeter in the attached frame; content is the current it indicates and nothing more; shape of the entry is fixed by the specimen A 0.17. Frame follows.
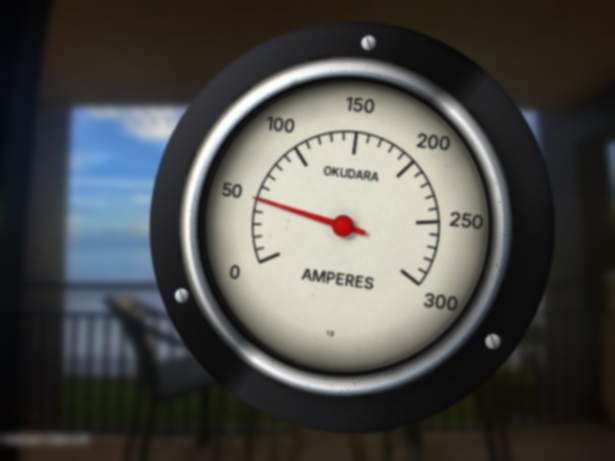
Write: A 50
